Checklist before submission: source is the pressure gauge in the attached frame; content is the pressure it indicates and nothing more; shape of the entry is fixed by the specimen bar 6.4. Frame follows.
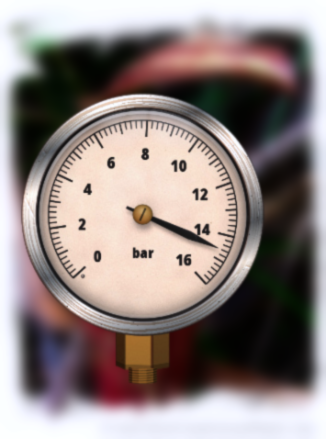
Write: bar 14.6
